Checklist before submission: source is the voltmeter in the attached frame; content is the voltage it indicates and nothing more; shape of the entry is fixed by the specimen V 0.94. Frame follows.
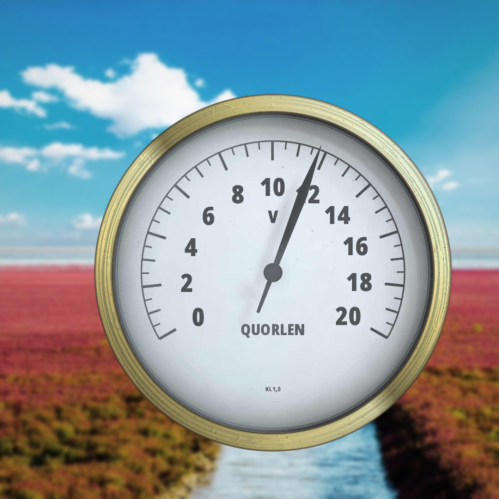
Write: V 11.75
